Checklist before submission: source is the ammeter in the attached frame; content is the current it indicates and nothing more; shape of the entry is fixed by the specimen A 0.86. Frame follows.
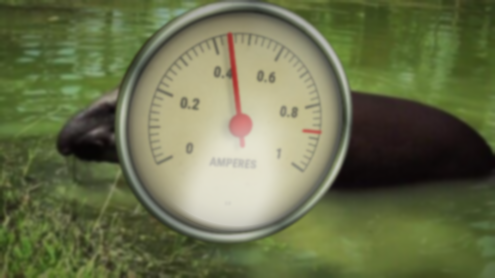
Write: A 0.44
